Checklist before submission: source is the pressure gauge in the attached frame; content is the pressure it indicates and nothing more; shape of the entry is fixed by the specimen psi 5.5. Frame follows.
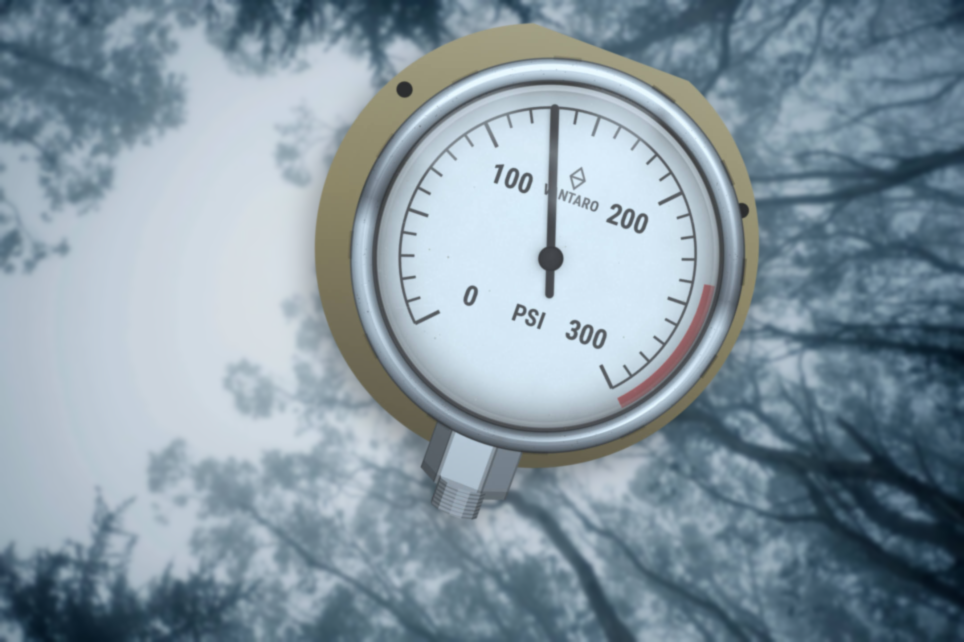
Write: psi 130
